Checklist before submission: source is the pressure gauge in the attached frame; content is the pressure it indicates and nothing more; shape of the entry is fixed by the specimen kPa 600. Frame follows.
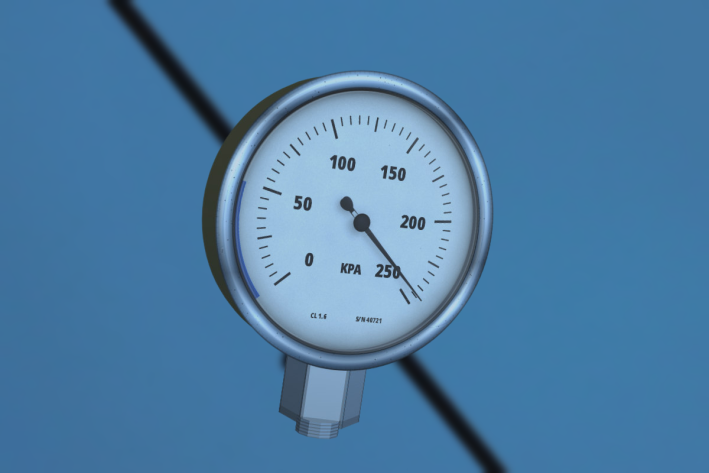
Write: kPa 245
